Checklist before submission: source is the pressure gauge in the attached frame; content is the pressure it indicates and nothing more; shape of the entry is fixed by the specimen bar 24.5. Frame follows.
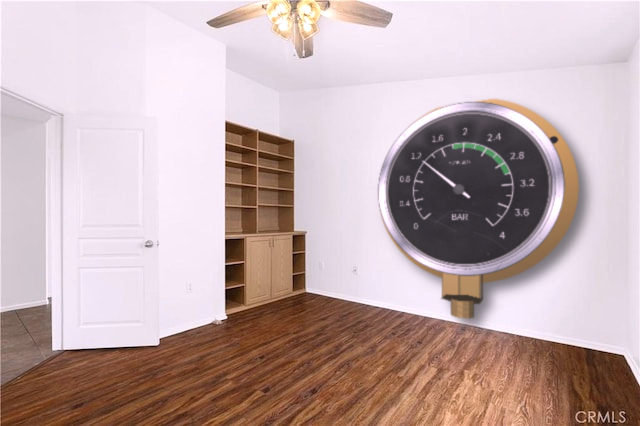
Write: bar 1.2
